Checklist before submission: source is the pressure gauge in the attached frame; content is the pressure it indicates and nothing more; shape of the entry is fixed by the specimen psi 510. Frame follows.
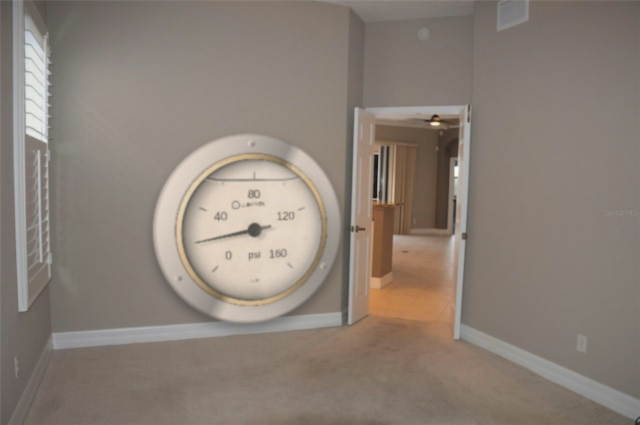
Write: psi 20
